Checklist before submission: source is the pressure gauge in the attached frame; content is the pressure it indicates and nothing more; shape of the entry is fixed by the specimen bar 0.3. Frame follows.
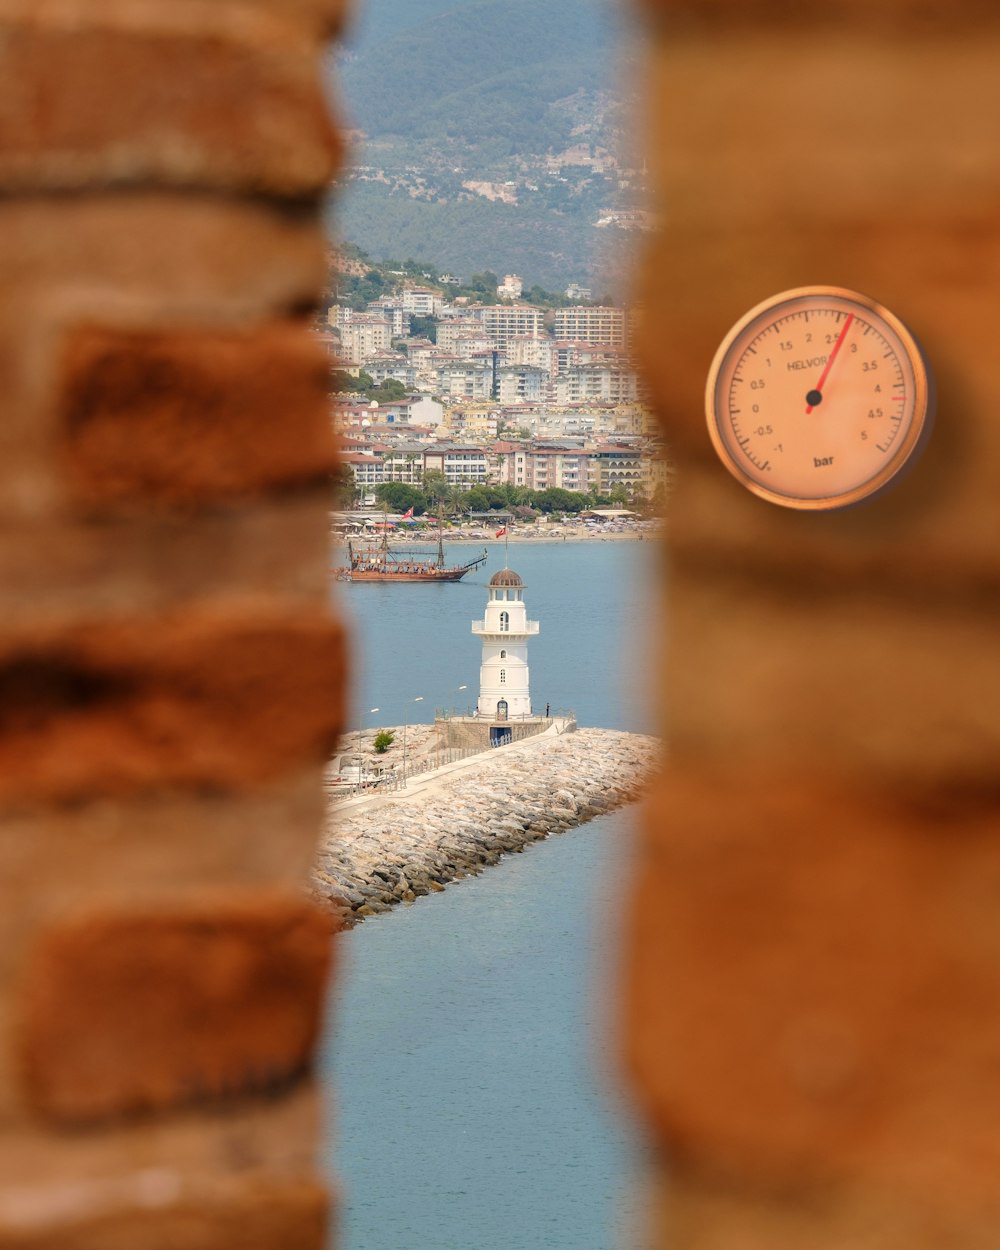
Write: bar 2.7
